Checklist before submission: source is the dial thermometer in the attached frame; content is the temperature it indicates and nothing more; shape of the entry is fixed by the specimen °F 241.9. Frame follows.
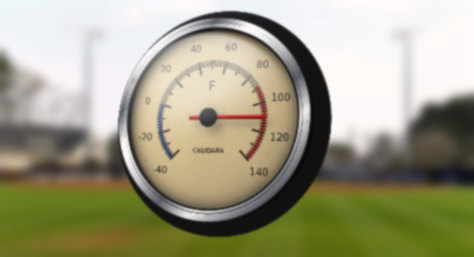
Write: °F 110
